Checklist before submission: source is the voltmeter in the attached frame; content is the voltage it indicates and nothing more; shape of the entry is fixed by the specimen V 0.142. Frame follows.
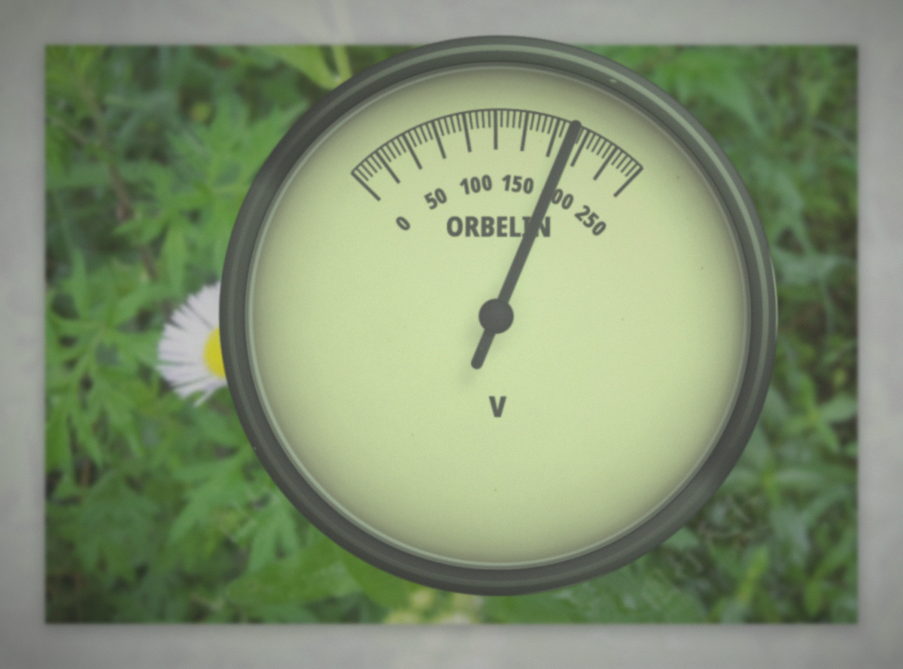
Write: V 190
